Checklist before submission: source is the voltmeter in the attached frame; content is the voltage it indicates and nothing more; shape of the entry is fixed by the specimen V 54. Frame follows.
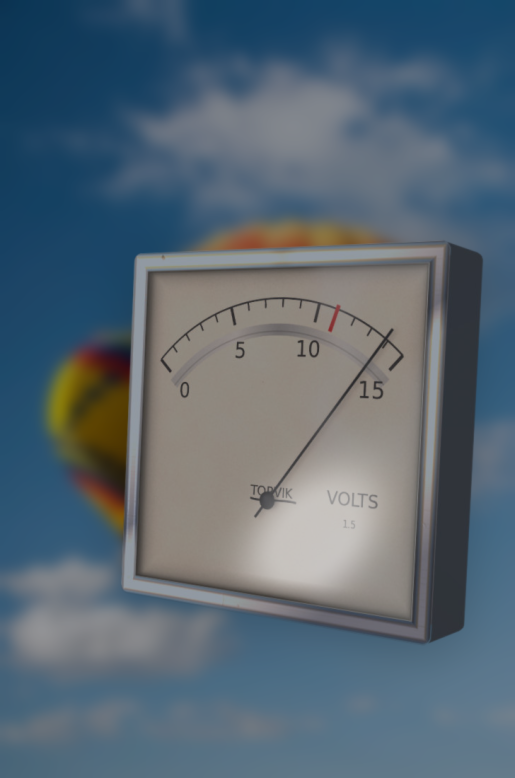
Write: V 14
